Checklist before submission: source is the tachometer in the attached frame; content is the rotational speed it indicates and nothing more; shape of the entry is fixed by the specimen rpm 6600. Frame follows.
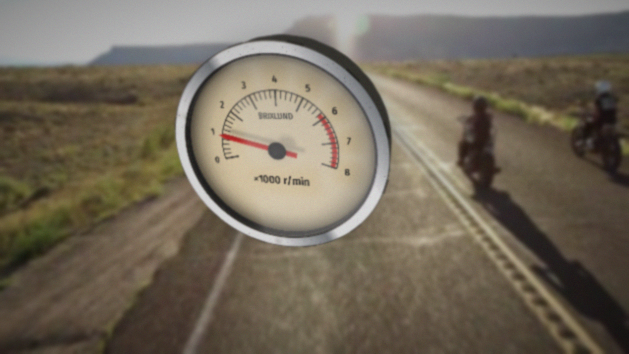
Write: rpm 1000
